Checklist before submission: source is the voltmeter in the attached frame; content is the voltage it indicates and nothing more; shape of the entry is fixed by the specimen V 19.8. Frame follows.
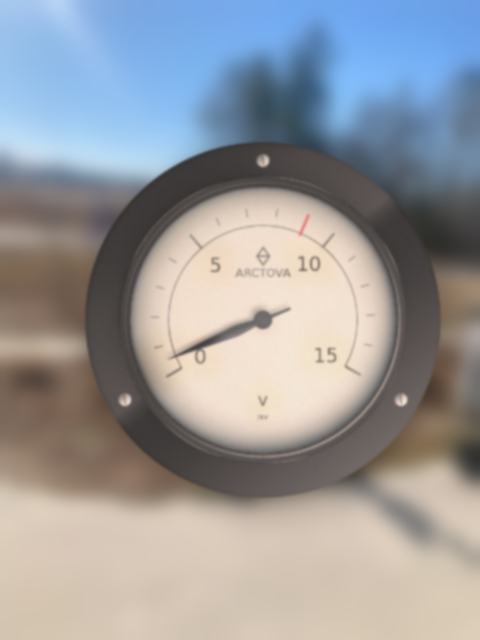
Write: V 0.5
